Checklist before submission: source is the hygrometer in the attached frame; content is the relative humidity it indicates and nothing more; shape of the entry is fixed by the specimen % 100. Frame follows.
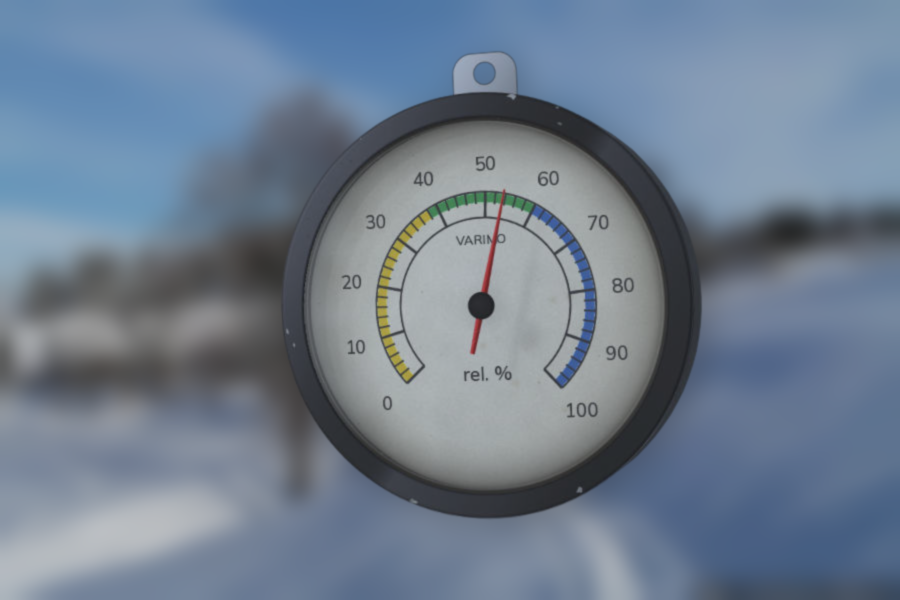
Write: % 54
